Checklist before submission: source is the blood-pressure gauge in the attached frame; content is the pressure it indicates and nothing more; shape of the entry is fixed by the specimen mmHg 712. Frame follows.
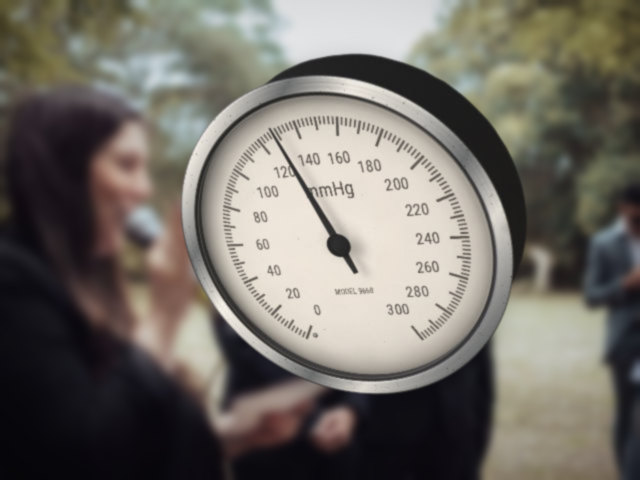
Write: mmHg 130
